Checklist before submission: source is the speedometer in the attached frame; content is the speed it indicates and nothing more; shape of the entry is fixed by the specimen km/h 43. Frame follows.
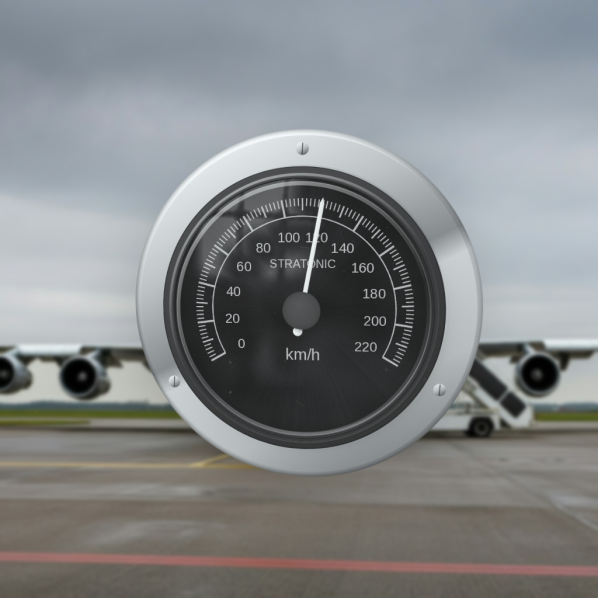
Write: km/h 120
